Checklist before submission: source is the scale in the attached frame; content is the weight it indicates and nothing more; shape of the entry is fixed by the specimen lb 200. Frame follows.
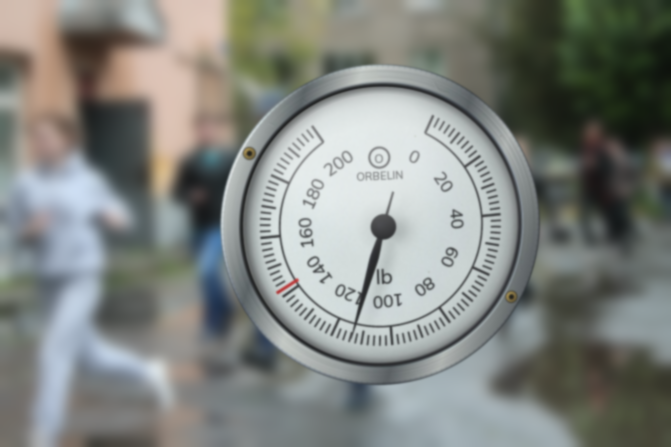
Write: lb 114
